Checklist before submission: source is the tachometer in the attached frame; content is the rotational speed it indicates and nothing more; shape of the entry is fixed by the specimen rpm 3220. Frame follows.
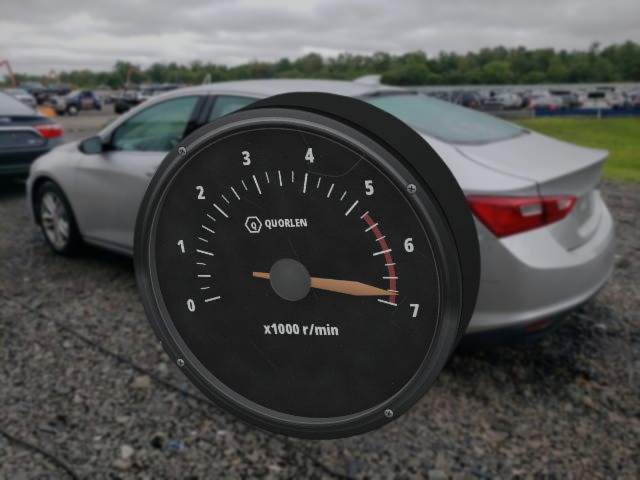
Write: rpm 6750
